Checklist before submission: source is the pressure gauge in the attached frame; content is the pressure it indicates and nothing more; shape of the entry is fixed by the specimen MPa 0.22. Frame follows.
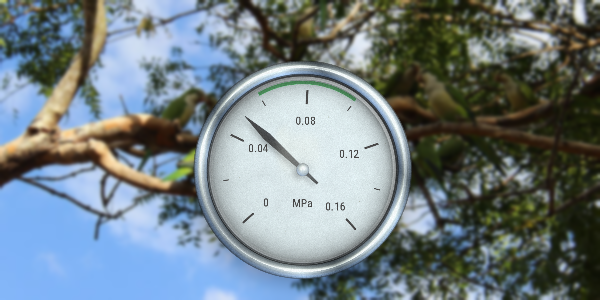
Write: MPa 0.05
